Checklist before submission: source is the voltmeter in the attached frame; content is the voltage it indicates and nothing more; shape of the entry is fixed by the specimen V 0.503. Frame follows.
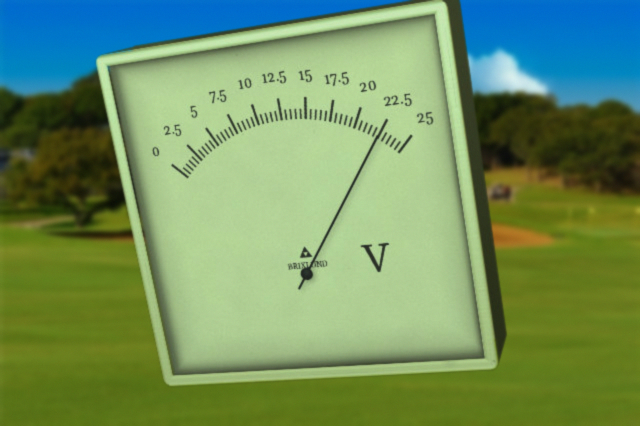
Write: V 22.5
